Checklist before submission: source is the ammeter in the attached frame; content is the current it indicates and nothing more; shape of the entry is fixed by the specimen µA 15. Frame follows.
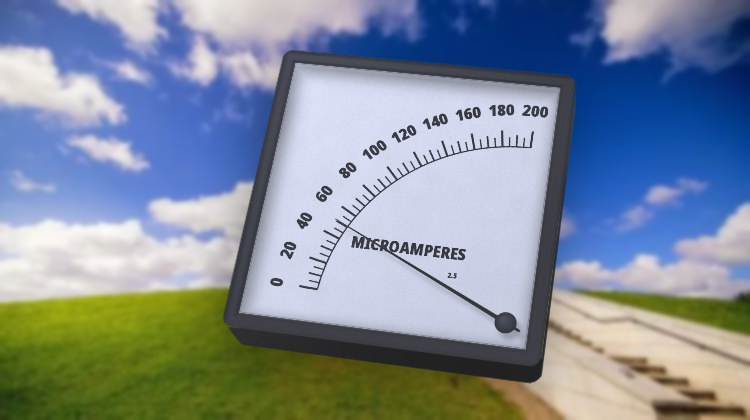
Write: µA 50
